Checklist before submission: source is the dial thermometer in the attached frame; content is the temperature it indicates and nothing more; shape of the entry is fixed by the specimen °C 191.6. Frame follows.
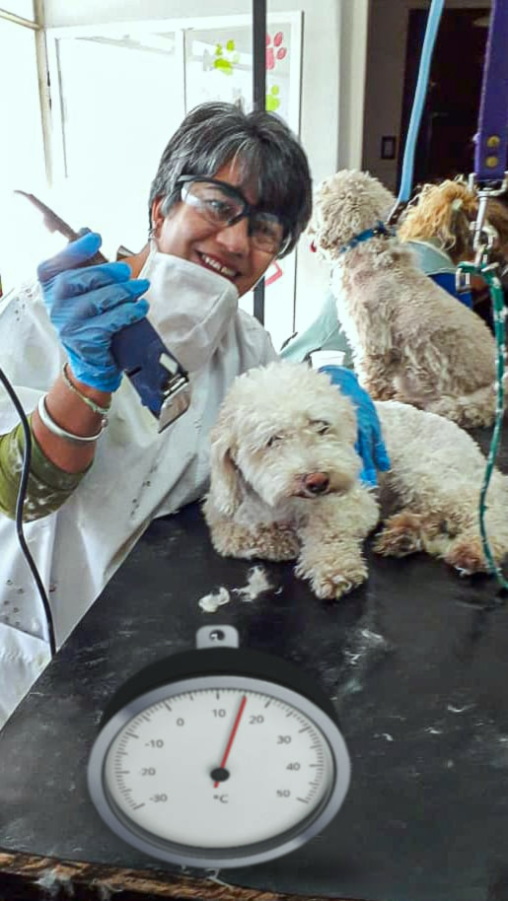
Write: °C 15
